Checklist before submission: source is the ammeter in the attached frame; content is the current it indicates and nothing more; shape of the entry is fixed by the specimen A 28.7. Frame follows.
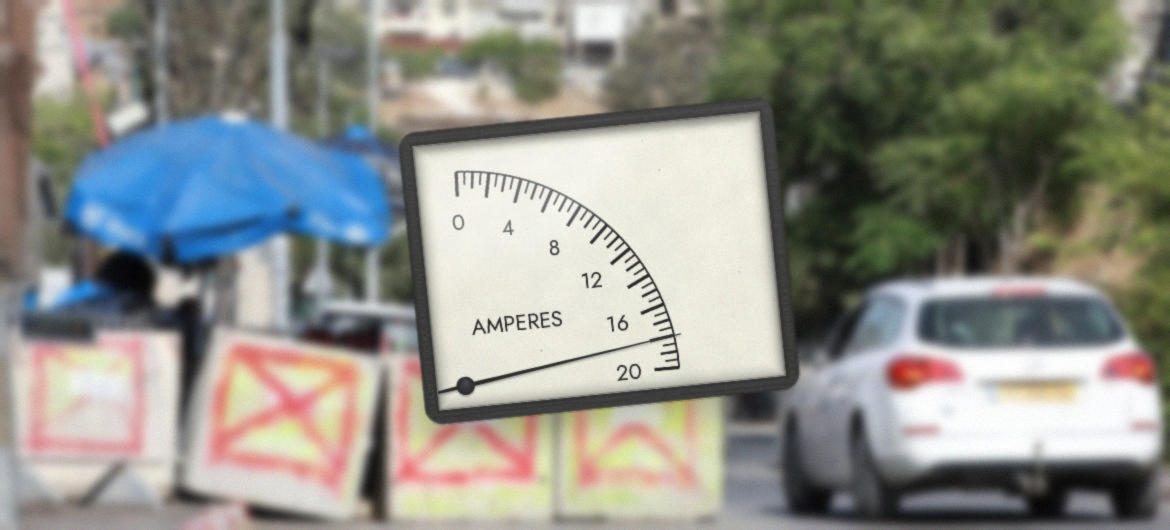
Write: A 18
